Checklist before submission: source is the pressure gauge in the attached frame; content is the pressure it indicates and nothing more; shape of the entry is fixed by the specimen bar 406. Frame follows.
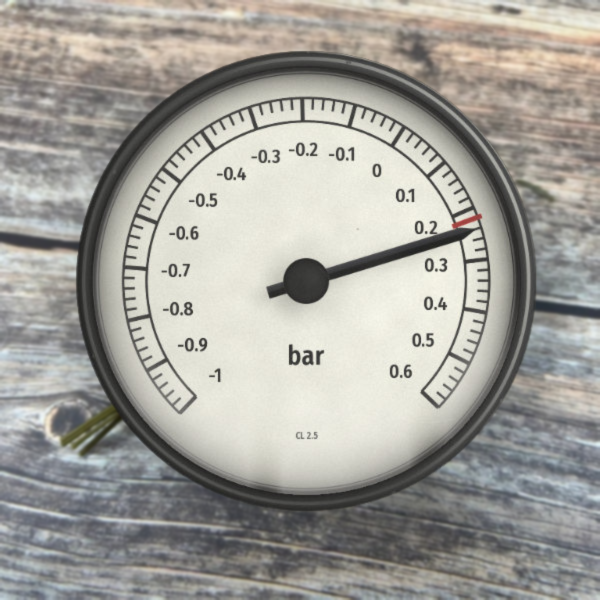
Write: bar 0.24
